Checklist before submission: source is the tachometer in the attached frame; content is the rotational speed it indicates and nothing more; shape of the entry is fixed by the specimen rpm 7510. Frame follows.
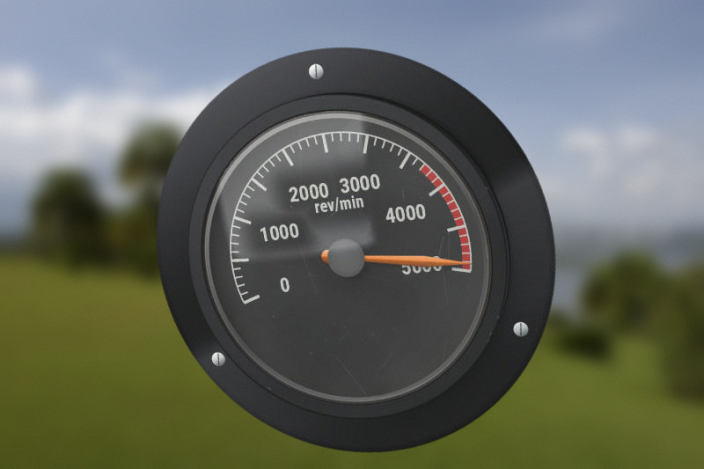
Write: rpm 4900
